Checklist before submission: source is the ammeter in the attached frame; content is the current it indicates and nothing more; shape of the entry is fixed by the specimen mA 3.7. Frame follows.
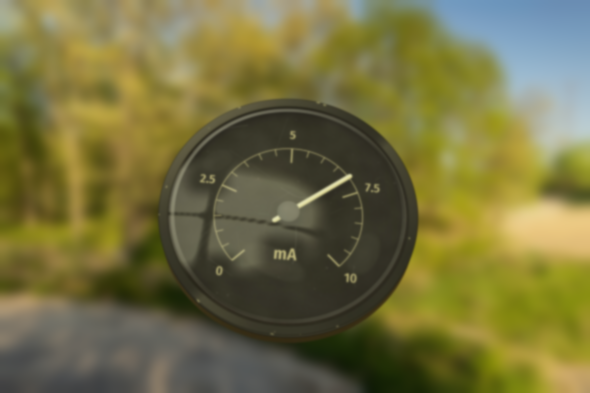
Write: mA 7
